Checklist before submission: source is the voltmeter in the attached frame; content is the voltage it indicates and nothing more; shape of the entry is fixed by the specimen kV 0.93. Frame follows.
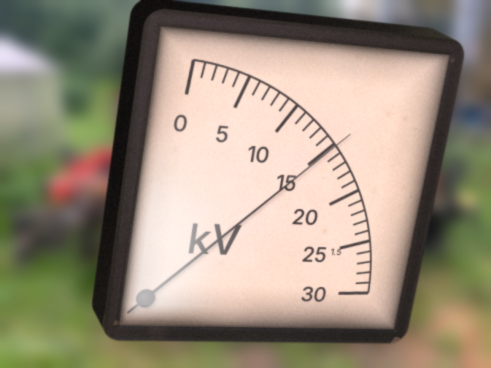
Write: kV 15
